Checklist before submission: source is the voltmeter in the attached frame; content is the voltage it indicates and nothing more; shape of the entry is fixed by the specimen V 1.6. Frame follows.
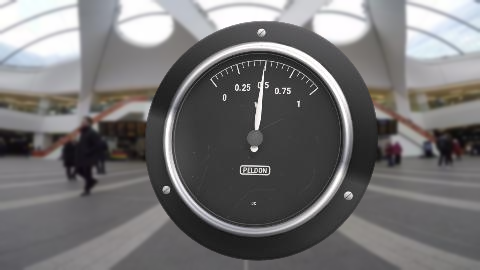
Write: V 0.5
